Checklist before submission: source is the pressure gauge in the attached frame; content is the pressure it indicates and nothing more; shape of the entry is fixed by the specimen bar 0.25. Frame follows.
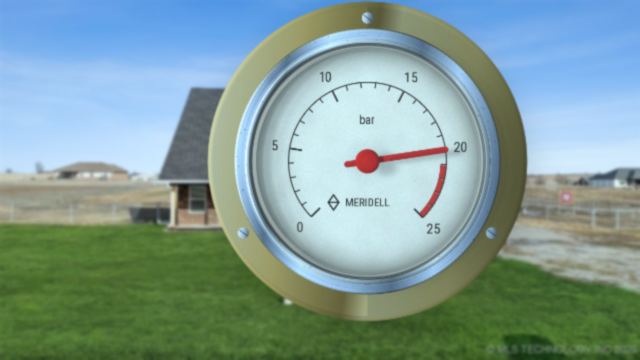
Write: bar 20
